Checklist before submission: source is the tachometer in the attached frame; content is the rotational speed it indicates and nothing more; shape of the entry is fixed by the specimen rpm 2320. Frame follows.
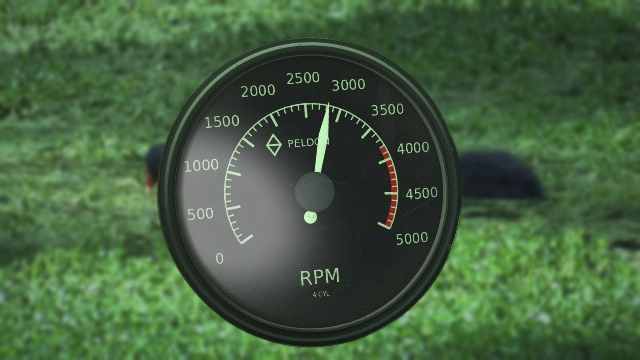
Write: rpm 2800
